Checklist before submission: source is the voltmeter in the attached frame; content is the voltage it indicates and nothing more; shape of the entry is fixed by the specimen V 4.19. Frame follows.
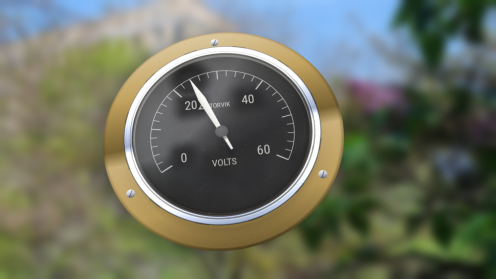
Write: V 24
